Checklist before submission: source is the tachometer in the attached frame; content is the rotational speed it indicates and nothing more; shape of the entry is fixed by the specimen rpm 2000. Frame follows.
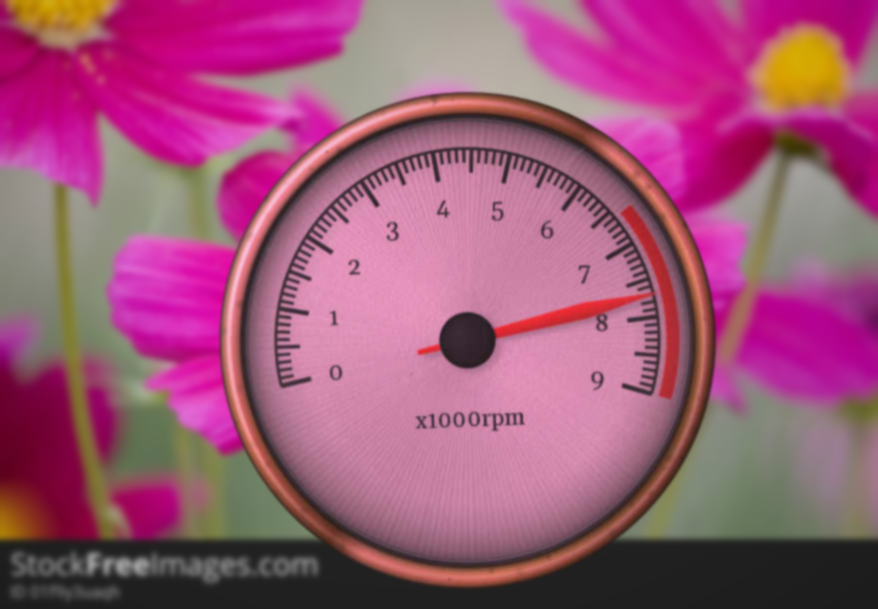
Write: rpm 7700
